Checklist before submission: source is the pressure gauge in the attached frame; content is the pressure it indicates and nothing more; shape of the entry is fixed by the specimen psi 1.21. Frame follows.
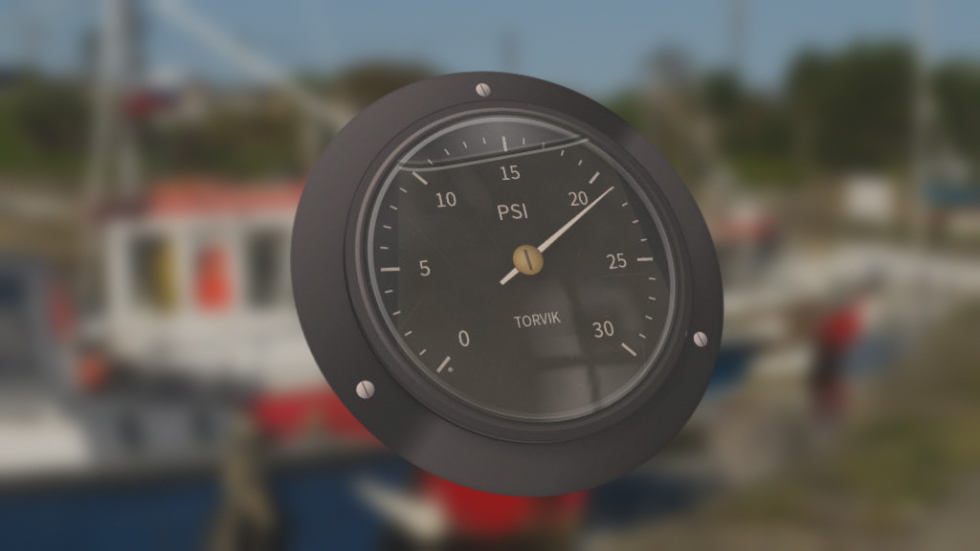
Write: psi 21
